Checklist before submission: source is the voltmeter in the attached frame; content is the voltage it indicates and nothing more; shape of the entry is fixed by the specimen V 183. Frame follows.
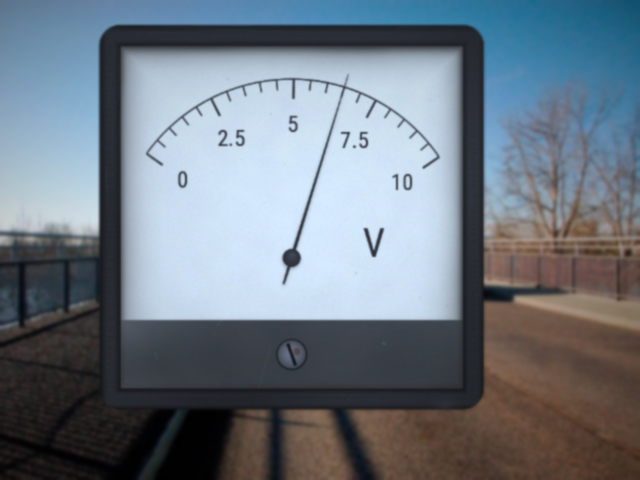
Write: V 6.5
